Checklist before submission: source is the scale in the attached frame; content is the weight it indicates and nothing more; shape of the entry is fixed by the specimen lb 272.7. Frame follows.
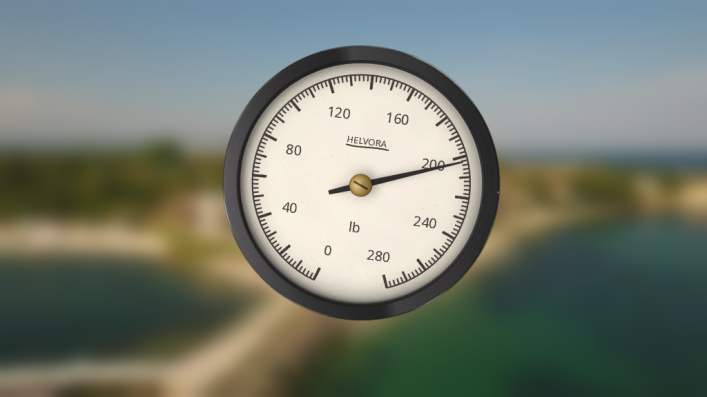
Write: lb 202
